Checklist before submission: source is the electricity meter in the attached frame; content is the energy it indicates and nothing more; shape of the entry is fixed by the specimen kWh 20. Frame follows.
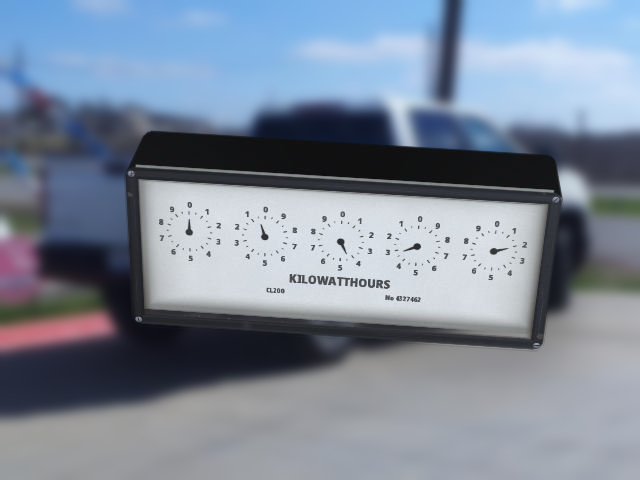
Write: kWh 432
